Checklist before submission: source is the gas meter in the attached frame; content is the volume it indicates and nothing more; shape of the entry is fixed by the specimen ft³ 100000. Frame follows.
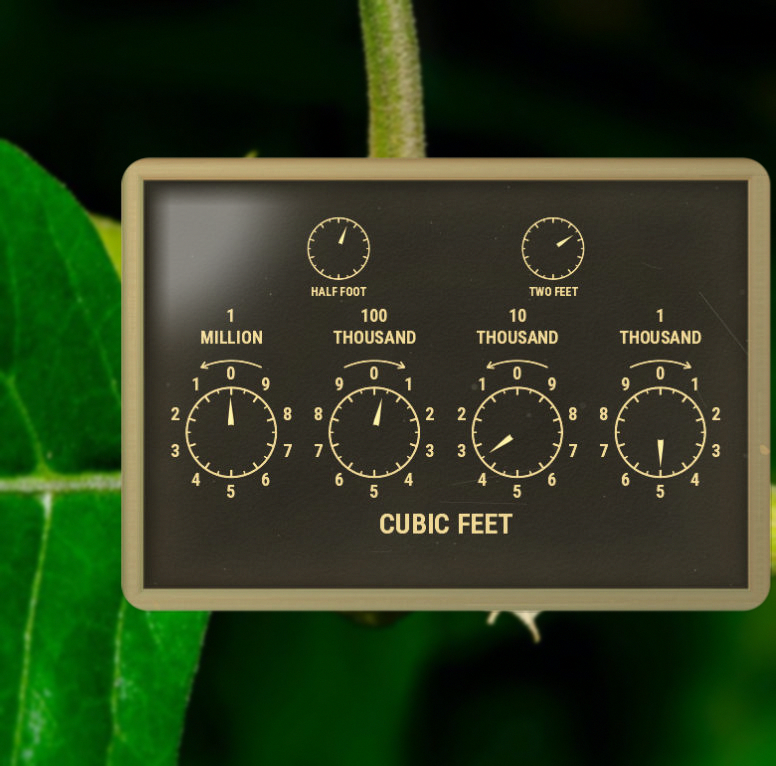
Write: ft³ 3500
